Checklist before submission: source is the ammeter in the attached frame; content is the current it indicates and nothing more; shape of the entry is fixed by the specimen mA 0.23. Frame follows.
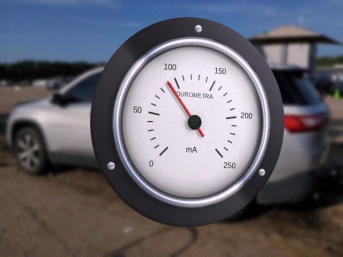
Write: mA 90
